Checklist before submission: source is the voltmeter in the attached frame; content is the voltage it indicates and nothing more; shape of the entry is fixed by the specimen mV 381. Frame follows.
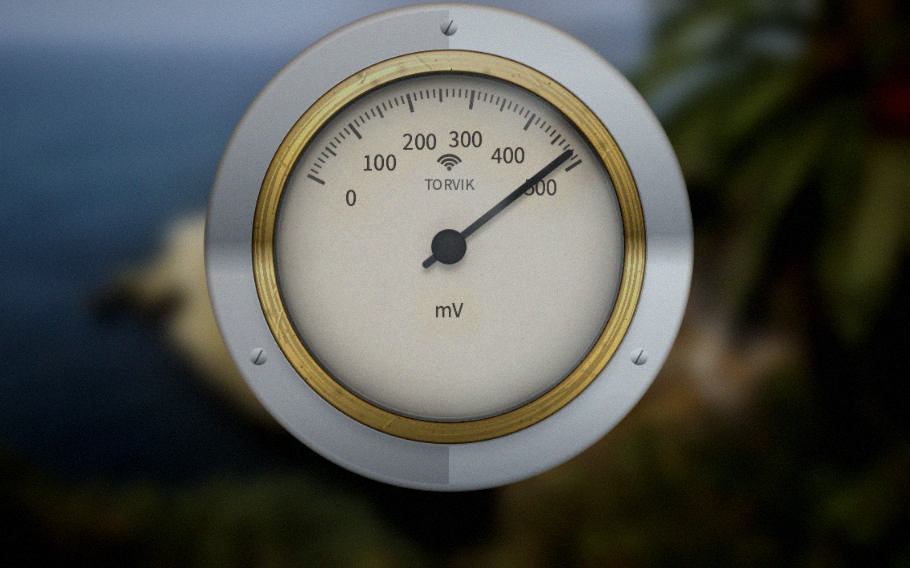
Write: mV 480
